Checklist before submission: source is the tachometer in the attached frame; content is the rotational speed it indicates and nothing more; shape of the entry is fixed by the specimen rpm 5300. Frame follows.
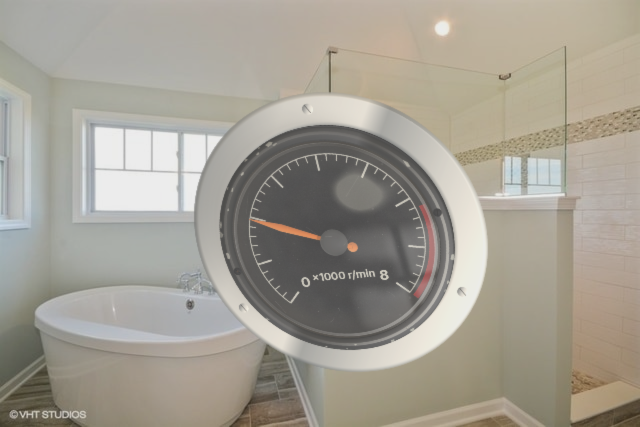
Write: rpm 2000
